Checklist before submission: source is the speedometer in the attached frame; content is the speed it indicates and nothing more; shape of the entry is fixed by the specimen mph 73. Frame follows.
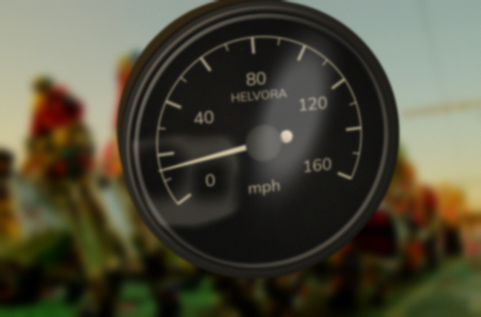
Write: mph 15
